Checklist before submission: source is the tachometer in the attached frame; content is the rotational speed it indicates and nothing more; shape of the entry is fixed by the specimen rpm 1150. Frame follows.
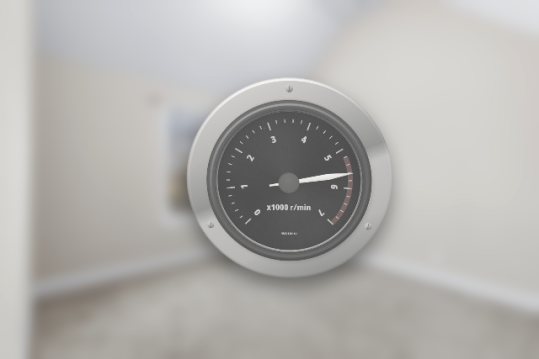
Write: rpm 5600
